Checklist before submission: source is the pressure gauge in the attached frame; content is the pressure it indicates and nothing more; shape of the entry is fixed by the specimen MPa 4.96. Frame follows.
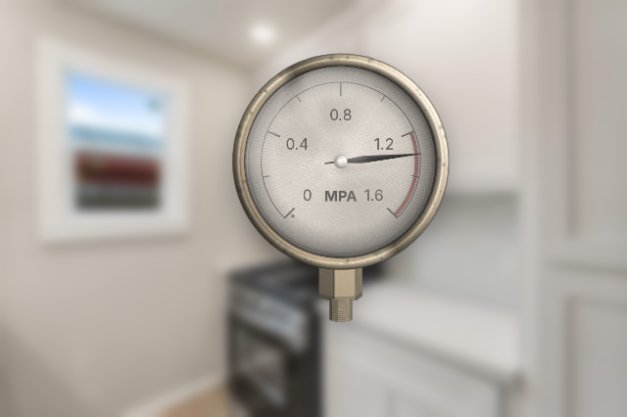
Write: MPa 1.3
